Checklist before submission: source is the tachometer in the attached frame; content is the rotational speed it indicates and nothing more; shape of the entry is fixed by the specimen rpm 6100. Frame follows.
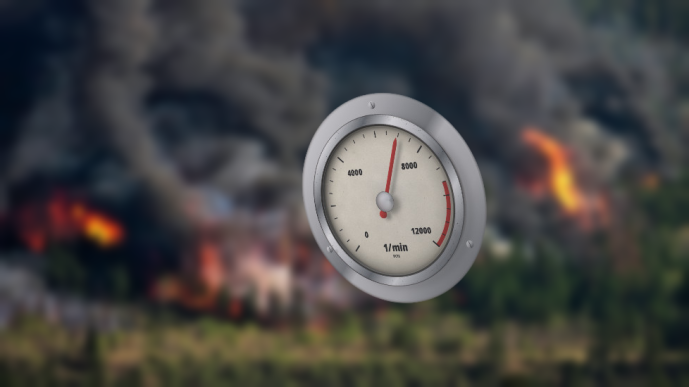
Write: rpm 7000
